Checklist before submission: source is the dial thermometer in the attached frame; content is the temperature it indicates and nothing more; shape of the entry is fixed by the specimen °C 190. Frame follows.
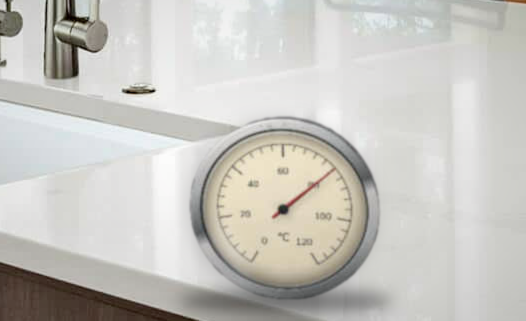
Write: °C 80
